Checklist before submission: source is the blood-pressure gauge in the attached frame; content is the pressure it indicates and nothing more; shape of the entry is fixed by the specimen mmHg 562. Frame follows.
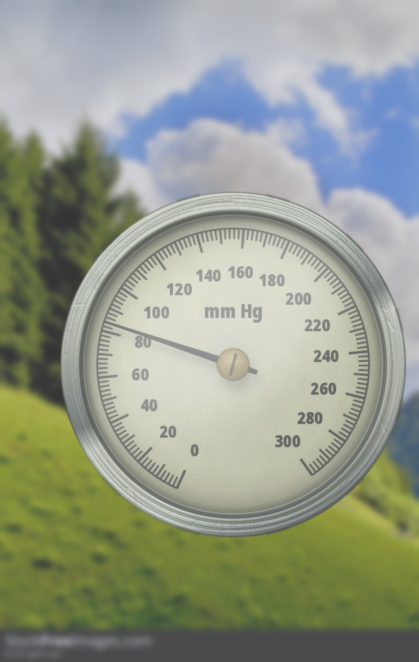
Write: mmHg 84
